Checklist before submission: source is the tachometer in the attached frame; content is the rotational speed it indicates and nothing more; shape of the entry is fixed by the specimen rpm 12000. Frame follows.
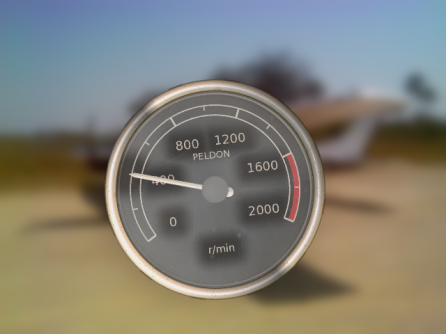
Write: rpm 400
